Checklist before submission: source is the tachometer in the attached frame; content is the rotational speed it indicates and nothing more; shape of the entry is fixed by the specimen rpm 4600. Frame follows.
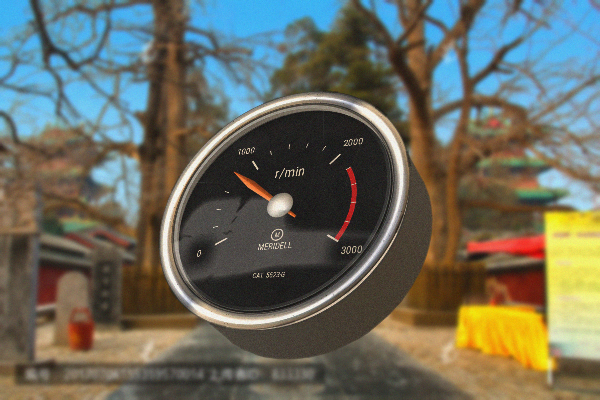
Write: rpm 800
